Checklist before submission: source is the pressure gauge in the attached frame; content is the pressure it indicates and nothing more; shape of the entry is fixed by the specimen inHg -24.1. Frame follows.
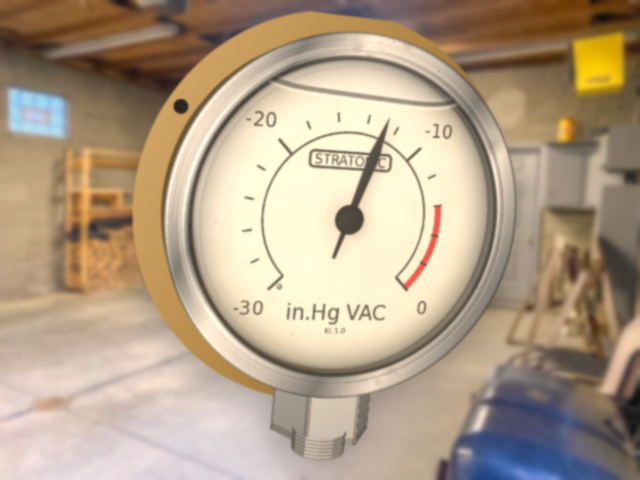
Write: inHg -13
